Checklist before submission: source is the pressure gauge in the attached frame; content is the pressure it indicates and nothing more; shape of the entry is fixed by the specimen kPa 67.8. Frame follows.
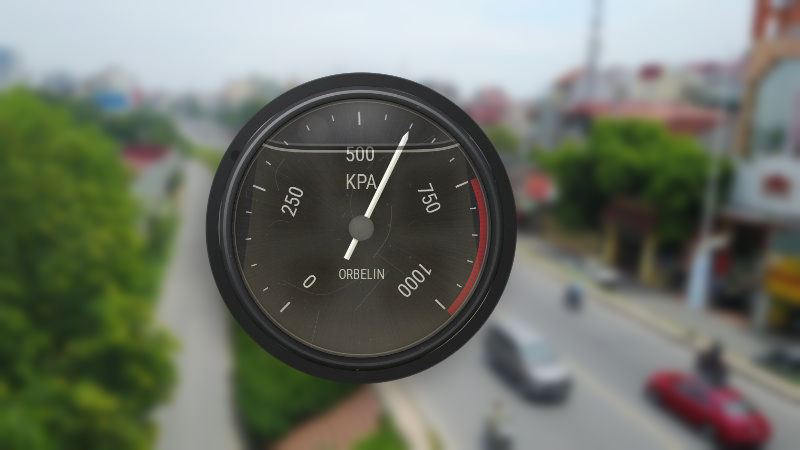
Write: kPa 600
